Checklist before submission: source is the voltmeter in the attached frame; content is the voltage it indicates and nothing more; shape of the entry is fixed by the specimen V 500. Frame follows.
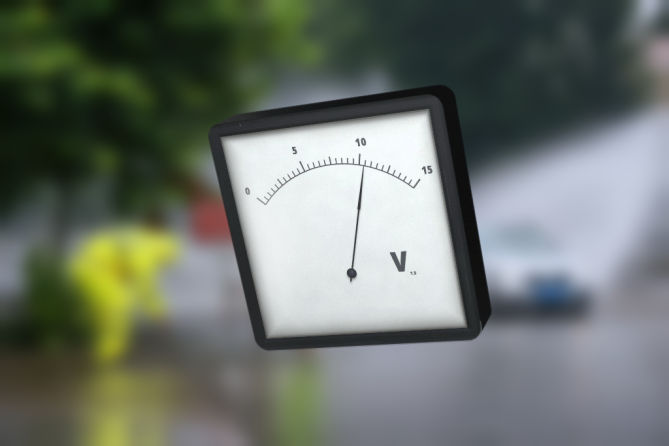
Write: V 10.5
